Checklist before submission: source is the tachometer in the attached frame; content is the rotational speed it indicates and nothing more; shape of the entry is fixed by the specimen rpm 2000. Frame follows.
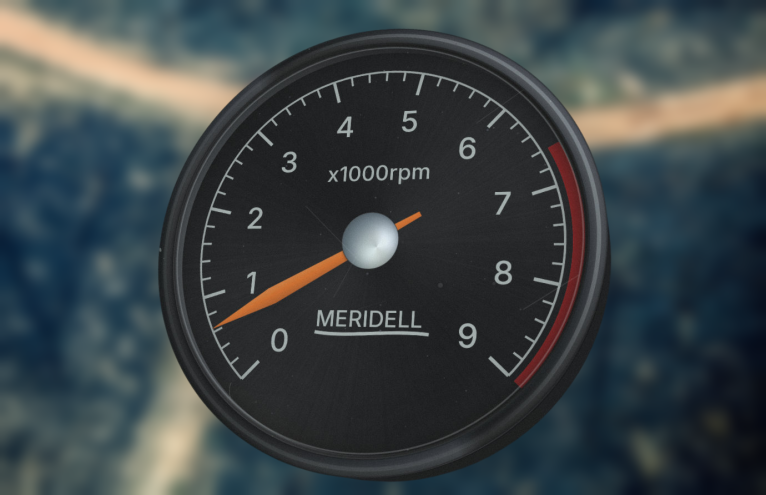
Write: rpm 600
